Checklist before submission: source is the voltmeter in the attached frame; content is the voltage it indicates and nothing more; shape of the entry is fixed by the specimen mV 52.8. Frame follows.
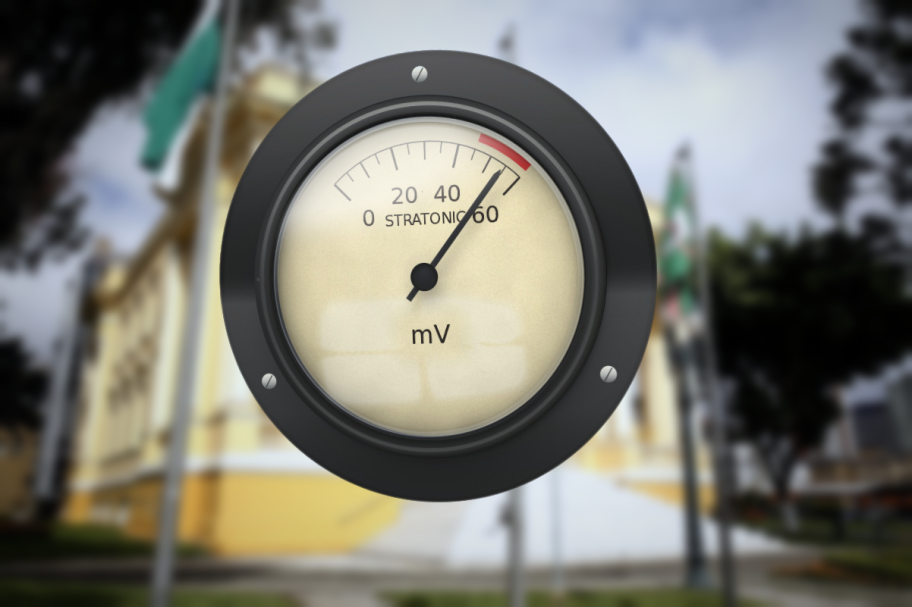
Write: mV 55
